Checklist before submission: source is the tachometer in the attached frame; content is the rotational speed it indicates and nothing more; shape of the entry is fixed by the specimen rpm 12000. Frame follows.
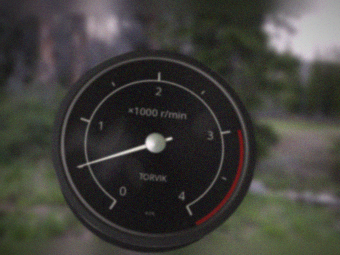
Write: rpm 500
